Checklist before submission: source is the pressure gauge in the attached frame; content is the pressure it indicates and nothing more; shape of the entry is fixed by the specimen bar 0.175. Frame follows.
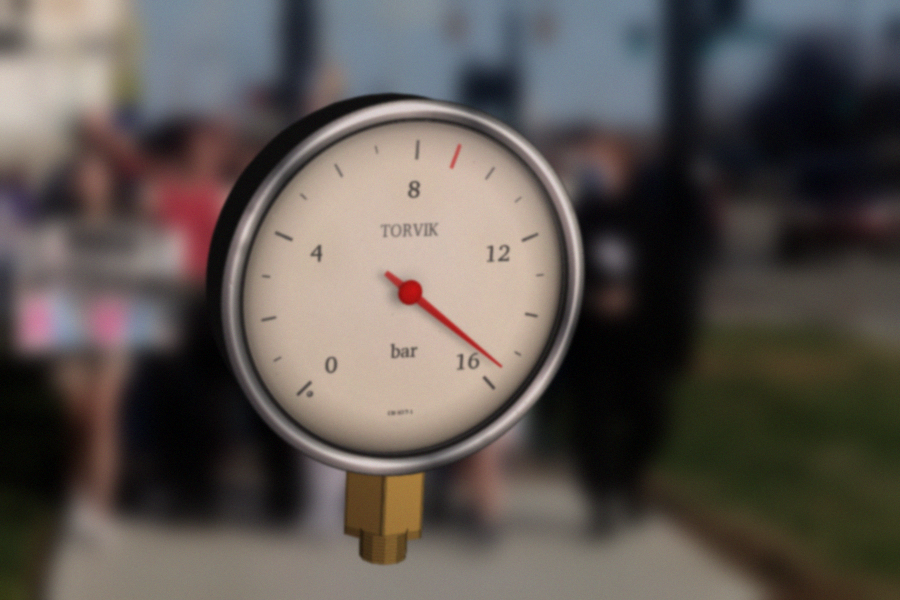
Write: bar 15.5
